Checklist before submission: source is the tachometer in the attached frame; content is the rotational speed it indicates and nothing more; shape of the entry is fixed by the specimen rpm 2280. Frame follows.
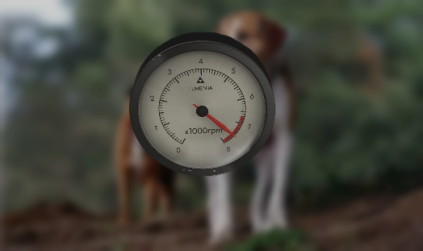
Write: rpm 7500
